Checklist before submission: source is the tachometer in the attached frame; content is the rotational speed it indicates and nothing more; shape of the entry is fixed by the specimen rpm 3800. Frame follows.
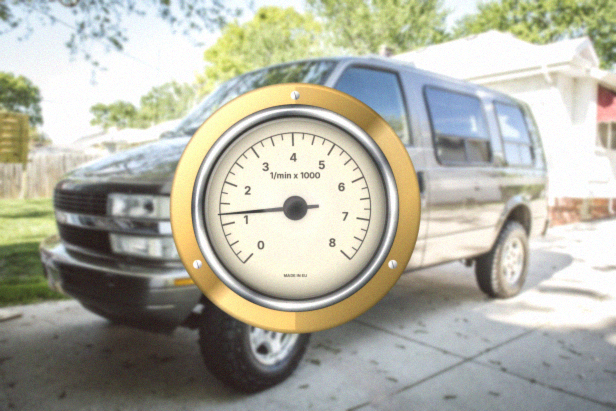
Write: rpm 1250
